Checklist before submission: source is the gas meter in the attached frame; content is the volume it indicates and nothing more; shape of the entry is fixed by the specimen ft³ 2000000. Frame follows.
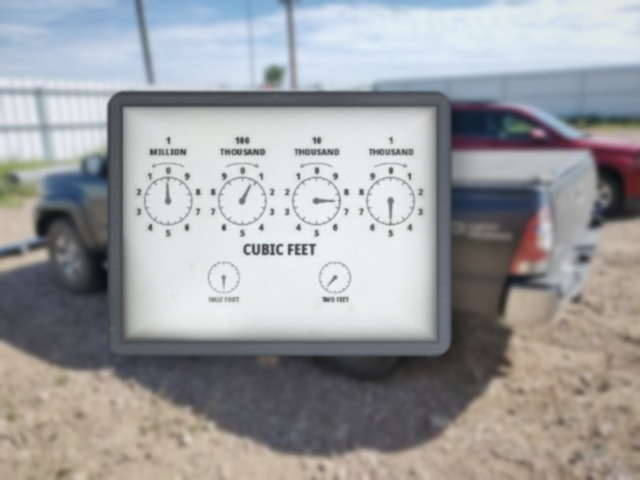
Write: ft³ 7500
